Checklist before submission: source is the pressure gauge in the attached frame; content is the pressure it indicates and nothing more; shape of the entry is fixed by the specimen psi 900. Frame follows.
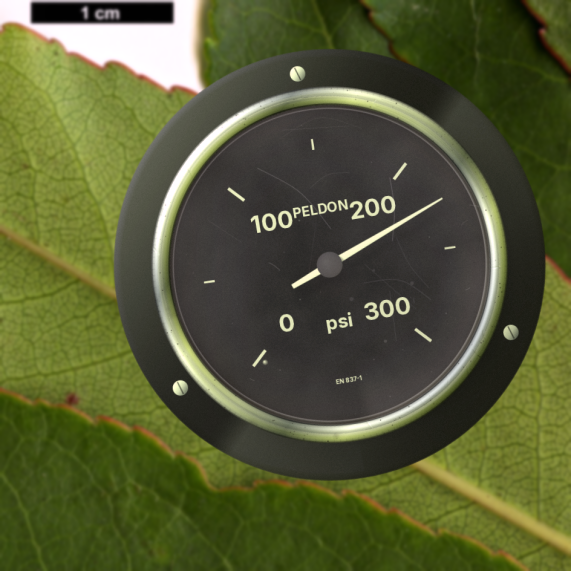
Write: psi 225
